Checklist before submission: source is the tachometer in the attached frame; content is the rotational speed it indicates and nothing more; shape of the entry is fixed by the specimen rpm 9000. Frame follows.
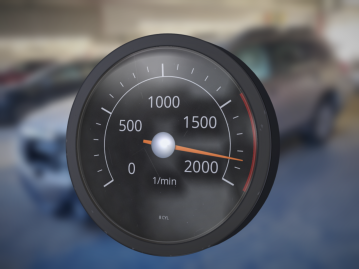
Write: rpm 1850
